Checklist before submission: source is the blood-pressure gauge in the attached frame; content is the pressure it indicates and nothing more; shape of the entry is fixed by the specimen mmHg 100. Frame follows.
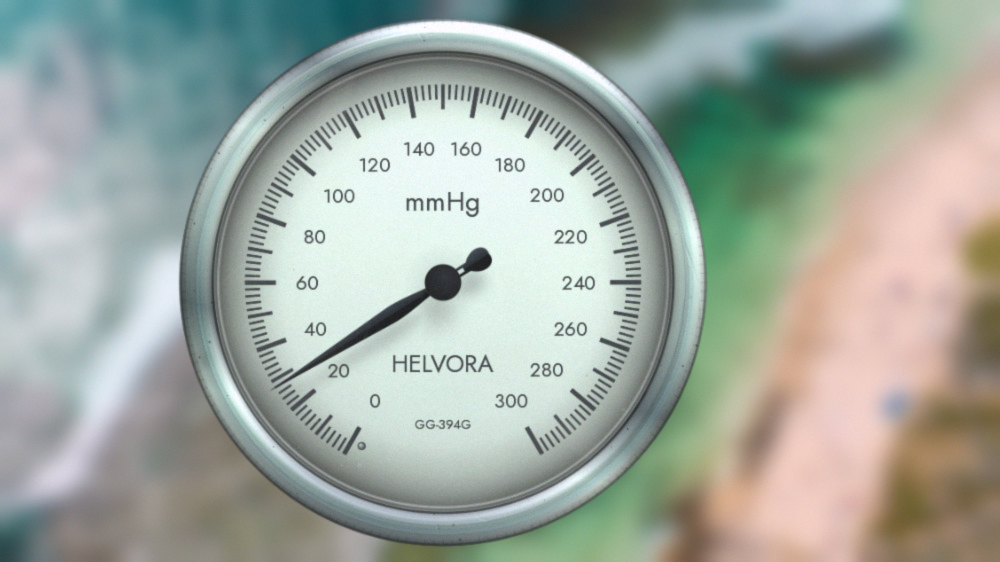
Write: mmHg 28
